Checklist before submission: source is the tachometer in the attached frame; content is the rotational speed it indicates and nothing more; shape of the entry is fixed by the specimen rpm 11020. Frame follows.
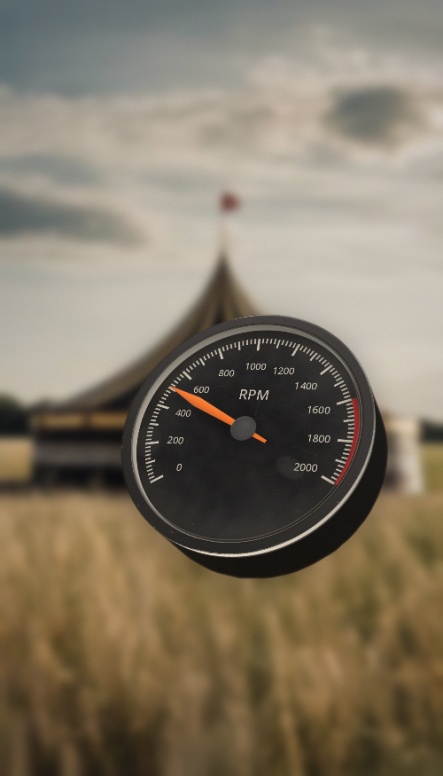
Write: rpm 500
